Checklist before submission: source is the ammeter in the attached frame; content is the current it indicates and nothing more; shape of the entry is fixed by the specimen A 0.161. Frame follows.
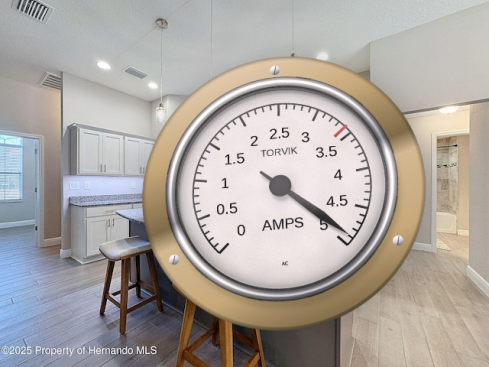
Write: A 4.9
